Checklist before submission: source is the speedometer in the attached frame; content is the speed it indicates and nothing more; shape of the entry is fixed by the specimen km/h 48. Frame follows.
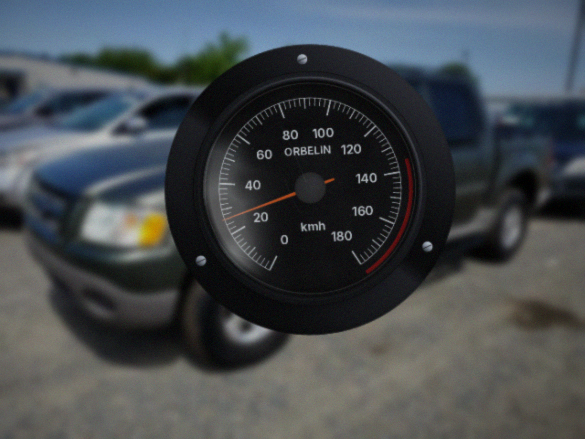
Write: km/h 26
